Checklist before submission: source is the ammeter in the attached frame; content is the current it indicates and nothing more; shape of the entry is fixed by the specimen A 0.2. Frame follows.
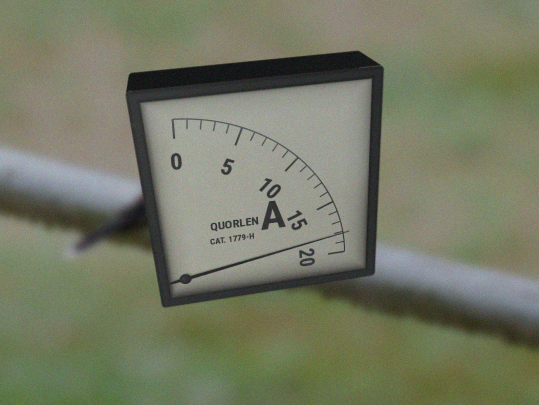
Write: A 18
